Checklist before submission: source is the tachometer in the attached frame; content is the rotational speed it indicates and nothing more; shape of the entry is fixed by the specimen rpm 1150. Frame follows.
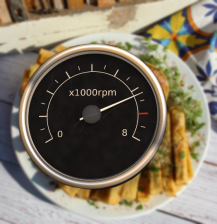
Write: rpm 6250
